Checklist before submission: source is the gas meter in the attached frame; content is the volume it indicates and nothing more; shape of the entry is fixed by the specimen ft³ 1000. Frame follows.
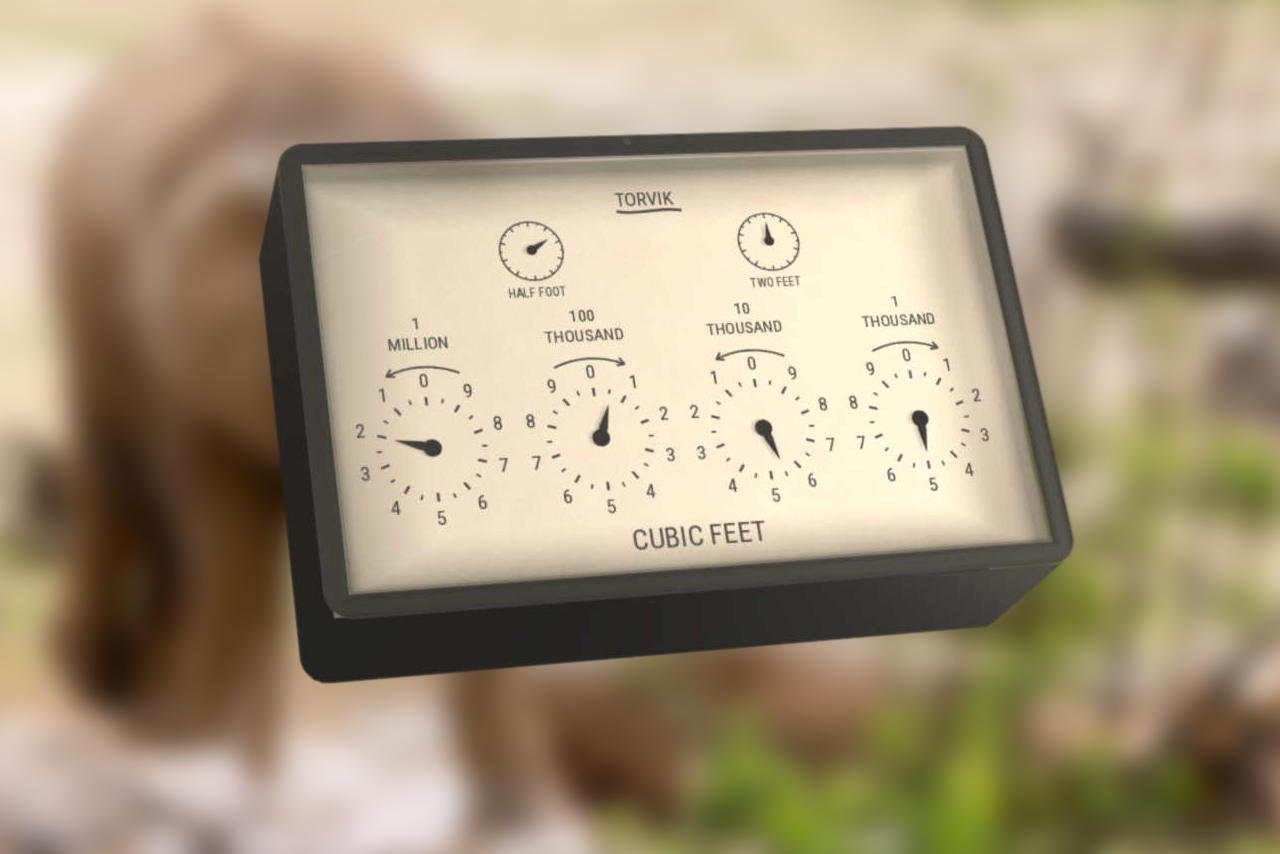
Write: ft³ 205500
